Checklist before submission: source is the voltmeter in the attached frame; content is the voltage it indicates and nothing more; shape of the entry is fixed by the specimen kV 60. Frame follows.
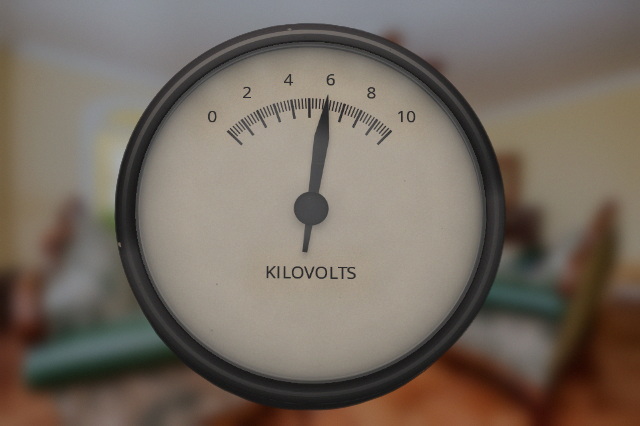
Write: kV 6
